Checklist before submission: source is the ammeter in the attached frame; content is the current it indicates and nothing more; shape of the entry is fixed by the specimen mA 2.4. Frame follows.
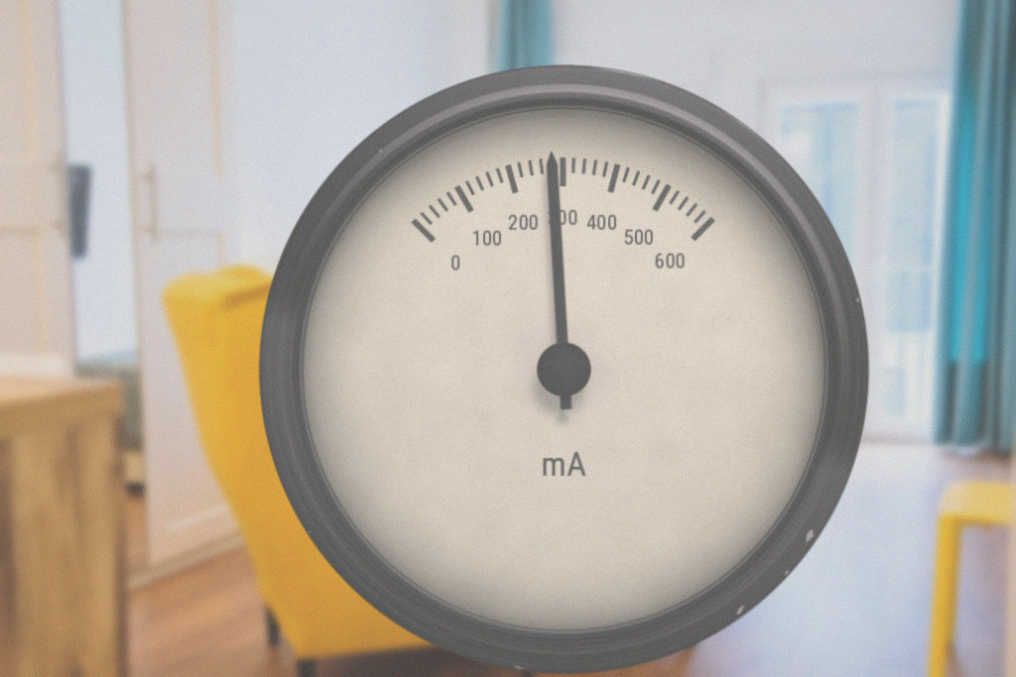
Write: mA 280
